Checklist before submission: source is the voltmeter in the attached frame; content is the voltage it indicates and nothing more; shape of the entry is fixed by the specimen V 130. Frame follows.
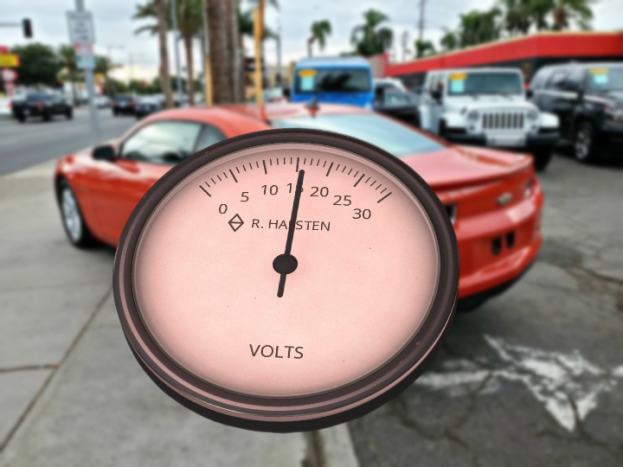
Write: V 16
